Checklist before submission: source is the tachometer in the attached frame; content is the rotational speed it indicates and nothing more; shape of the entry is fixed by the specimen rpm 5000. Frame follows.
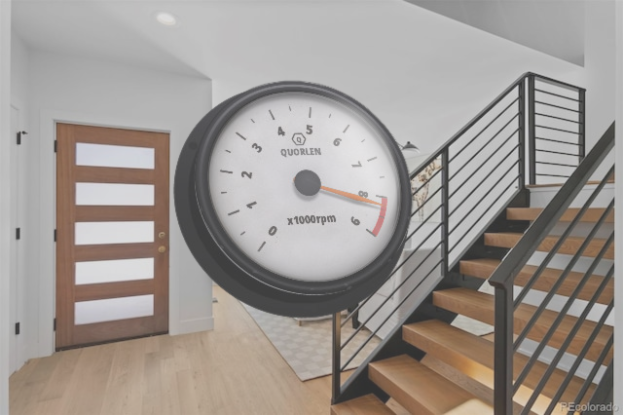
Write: rpm 8250
